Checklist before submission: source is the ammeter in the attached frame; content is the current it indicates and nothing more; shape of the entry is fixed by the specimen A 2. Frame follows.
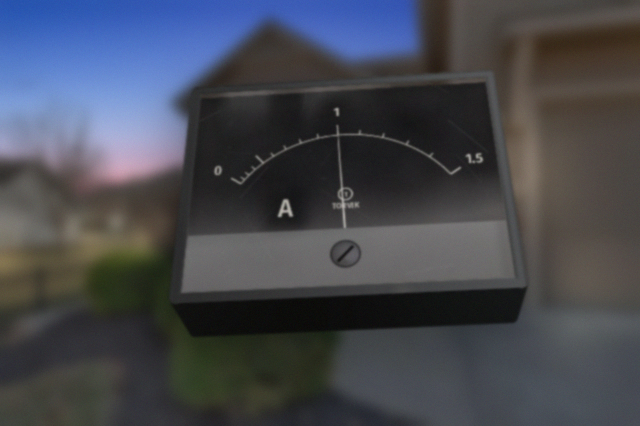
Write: A 1
